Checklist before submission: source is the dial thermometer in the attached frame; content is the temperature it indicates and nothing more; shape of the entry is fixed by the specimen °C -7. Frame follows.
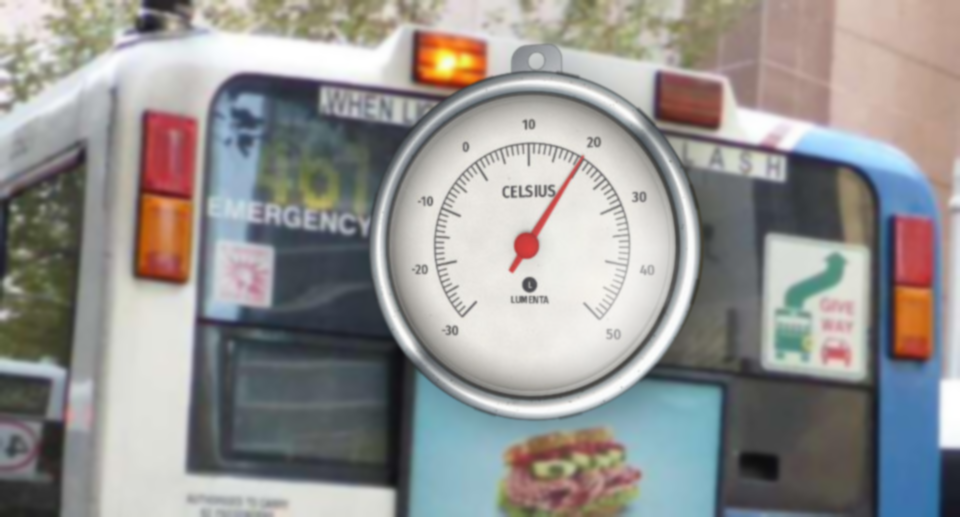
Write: °C 20
